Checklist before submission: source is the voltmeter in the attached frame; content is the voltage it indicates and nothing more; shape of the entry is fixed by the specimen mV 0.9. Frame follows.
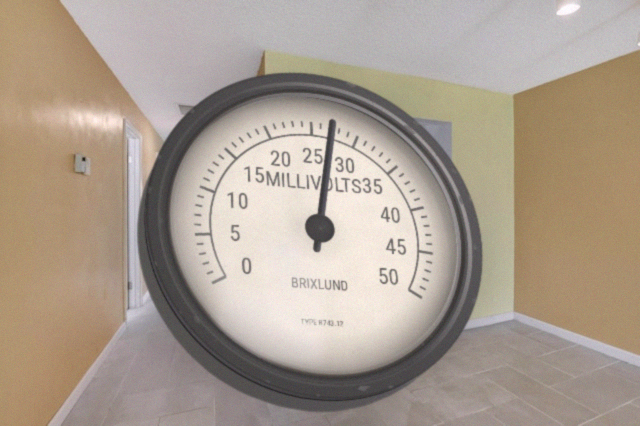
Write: mV 27
